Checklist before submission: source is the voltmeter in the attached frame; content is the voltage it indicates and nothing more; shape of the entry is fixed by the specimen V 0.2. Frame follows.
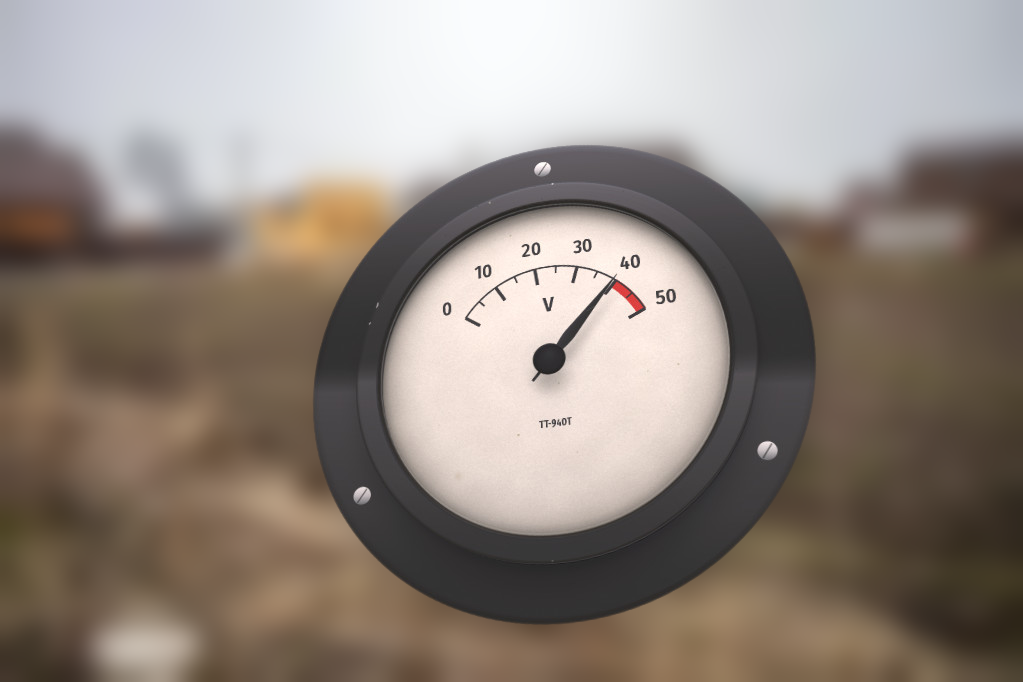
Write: V 40
